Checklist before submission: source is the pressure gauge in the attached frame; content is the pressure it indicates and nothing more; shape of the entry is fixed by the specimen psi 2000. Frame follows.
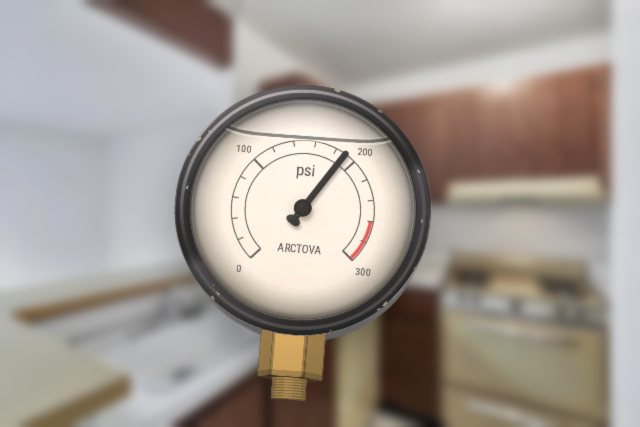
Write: psi 190
